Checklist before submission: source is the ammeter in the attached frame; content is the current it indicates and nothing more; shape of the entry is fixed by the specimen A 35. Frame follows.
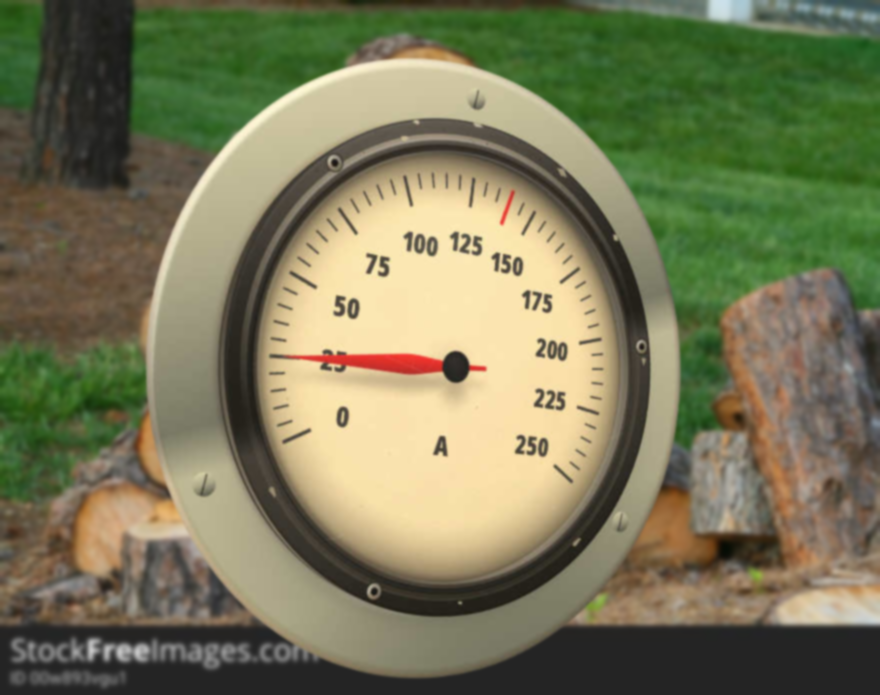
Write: A 25
